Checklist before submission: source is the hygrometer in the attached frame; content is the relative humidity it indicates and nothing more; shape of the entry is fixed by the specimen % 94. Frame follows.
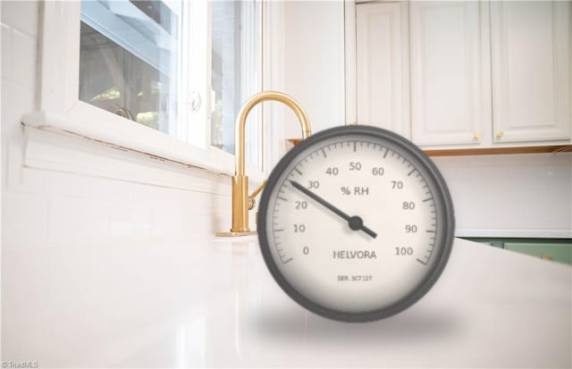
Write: % 26
